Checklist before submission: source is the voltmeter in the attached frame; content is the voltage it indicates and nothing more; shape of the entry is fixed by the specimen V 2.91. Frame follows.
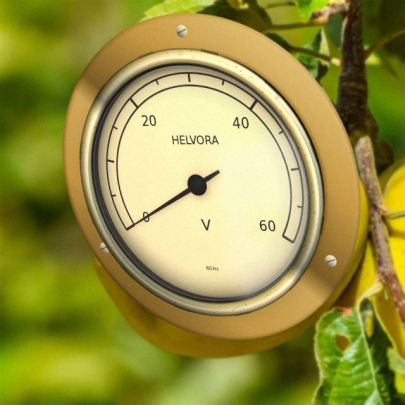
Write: V 0
